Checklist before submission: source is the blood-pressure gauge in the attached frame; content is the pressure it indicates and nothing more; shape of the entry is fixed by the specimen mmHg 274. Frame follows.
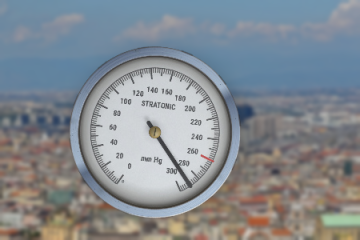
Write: mmHg 290
